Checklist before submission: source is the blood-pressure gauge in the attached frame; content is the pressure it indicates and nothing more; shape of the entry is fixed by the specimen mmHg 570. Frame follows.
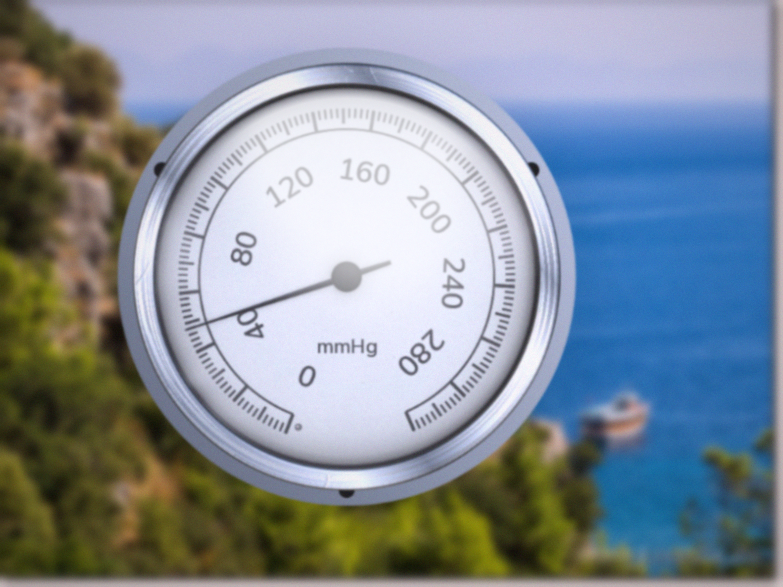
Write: mmHg 48
